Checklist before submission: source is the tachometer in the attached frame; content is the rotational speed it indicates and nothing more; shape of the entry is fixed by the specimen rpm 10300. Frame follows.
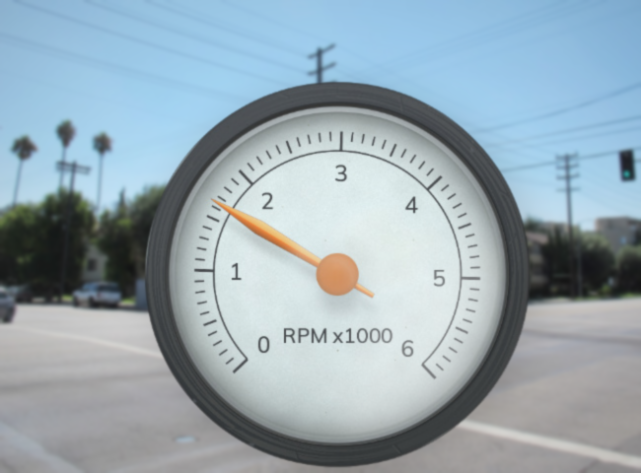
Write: rpm 1650
